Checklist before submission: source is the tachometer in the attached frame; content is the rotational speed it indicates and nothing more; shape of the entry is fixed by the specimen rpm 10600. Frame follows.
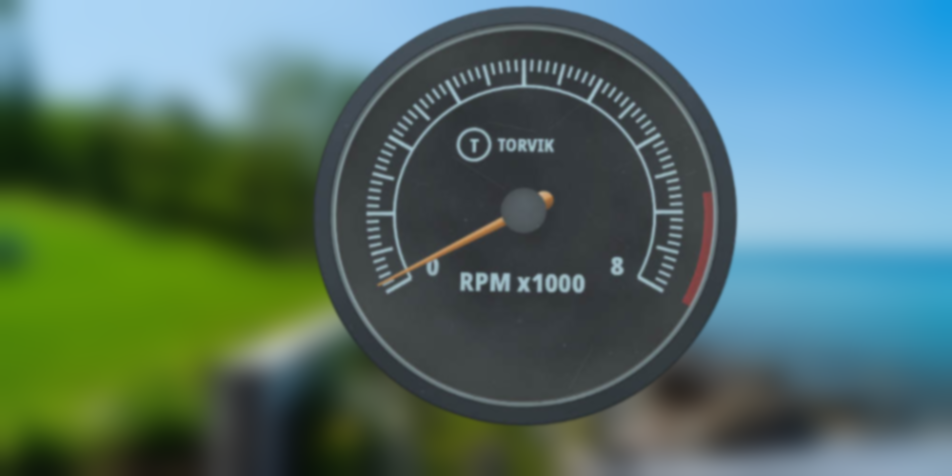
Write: rpm 100
